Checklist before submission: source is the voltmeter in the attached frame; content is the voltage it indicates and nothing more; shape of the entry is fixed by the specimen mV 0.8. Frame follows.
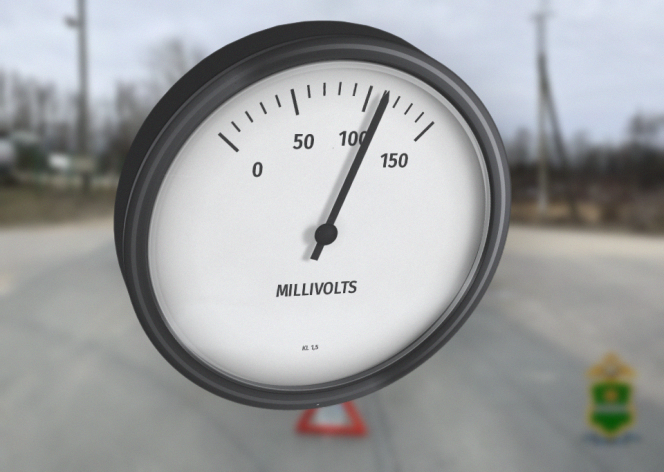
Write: mV 110
